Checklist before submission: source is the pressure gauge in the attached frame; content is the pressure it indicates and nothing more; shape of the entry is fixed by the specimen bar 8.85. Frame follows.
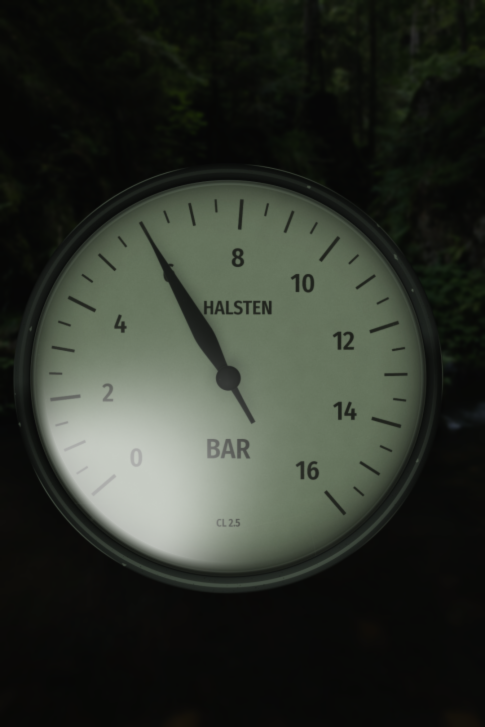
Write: bar 6
